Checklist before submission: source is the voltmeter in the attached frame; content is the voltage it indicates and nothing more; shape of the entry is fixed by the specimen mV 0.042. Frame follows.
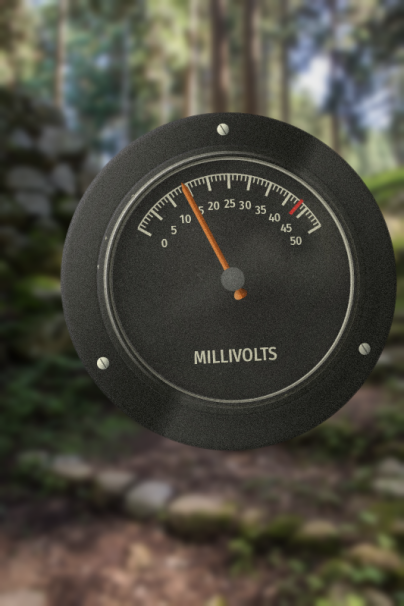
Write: mV 14
